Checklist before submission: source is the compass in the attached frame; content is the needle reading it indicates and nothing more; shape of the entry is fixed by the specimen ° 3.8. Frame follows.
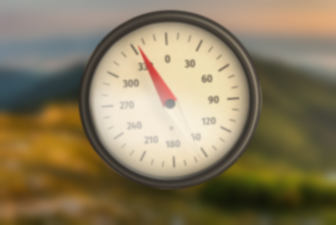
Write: ° 335
